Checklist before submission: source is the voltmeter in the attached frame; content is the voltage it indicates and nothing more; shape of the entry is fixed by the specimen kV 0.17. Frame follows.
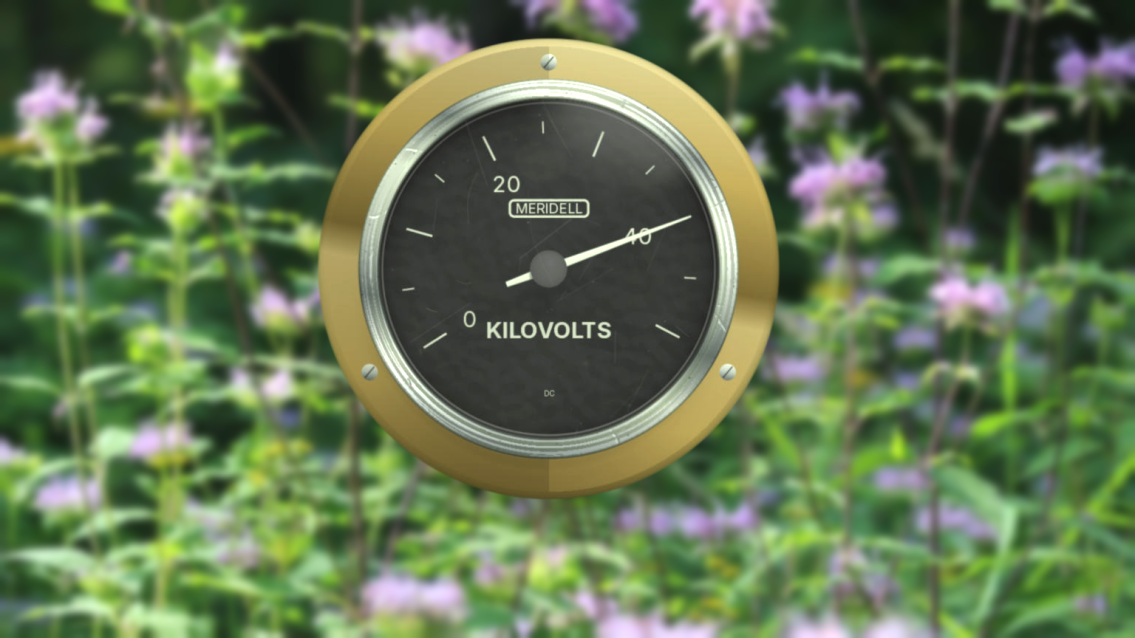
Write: kV 40
